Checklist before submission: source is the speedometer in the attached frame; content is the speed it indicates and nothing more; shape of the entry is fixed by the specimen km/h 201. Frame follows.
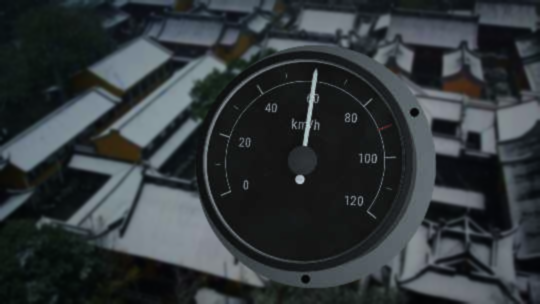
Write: km/h 60
